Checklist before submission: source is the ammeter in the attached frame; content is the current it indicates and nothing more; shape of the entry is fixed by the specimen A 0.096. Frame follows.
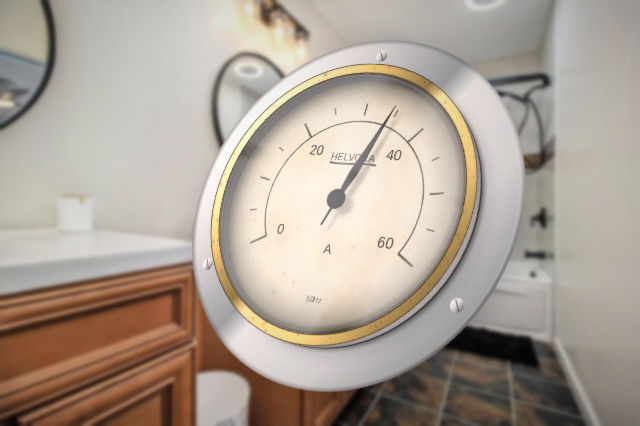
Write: A 35
